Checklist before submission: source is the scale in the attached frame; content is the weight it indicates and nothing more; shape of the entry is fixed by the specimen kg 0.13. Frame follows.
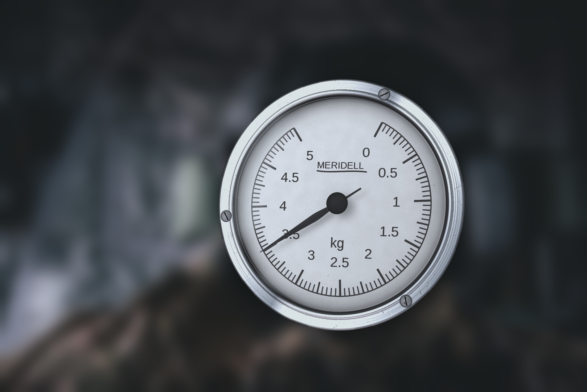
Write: kg 3.5
